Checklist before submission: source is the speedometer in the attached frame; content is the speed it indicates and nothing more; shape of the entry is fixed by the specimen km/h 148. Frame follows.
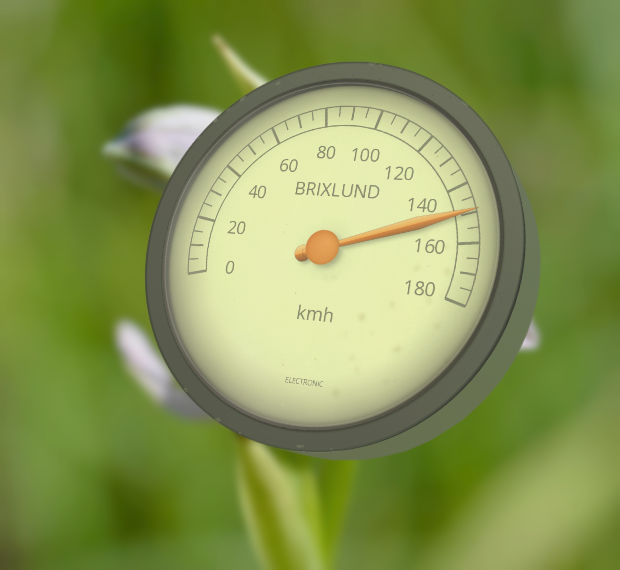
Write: km/h 150
